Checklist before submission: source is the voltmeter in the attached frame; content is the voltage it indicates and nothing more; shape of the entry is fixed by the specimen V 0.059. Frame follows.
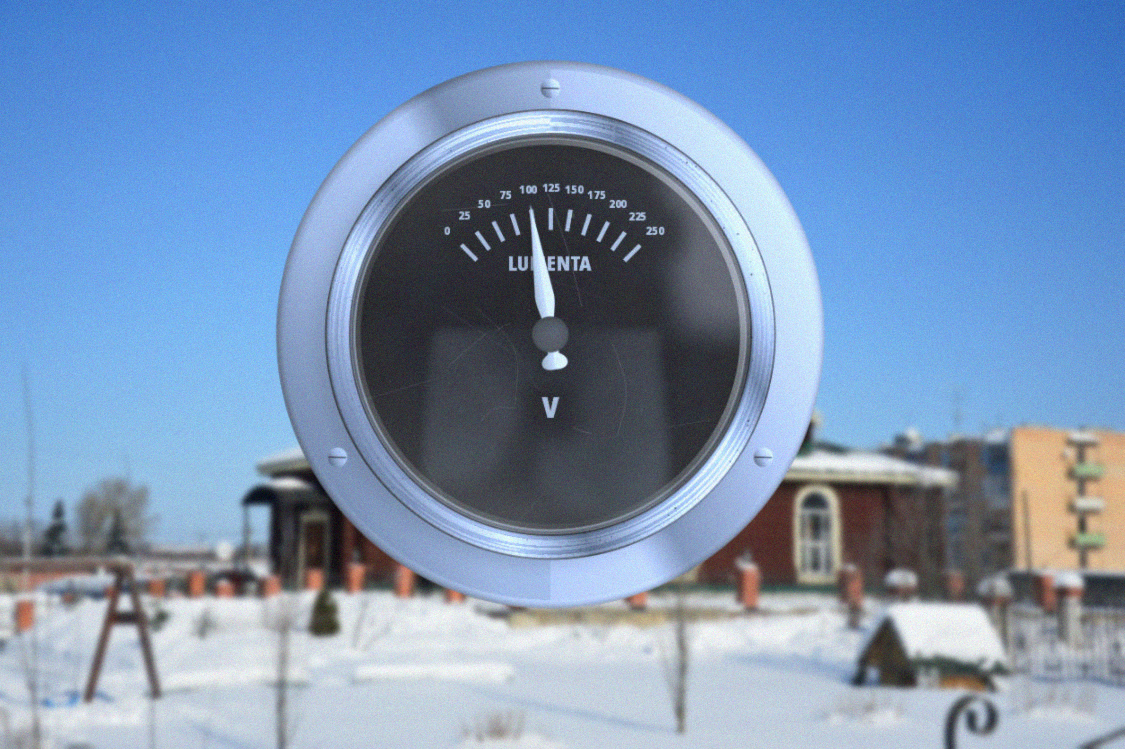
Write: V 100
